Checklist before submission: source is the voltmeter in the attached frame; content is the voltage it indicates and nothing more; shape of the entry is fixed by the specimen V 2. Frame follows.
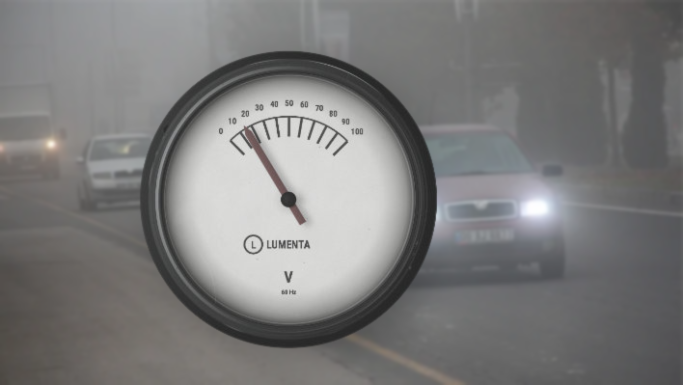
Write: V 15
